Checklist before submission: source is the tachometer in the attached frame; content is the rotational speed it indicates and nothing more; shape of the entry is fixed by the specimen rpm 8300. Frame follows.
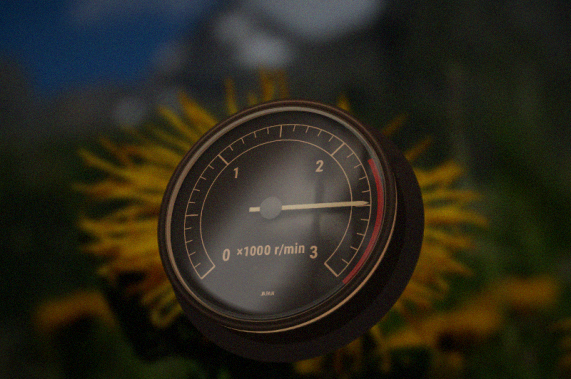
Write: rpm 2500
